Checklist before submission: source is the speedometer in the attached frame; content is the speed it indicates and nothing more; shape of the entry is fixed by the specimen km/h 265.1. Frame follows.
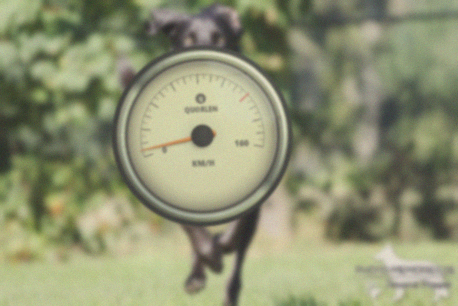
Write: km/h 5
